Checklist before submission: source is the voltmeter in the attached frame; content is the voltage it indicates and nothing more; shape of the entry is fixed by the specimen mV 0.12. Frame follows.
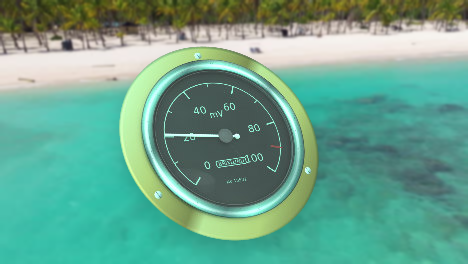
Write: mV 20
